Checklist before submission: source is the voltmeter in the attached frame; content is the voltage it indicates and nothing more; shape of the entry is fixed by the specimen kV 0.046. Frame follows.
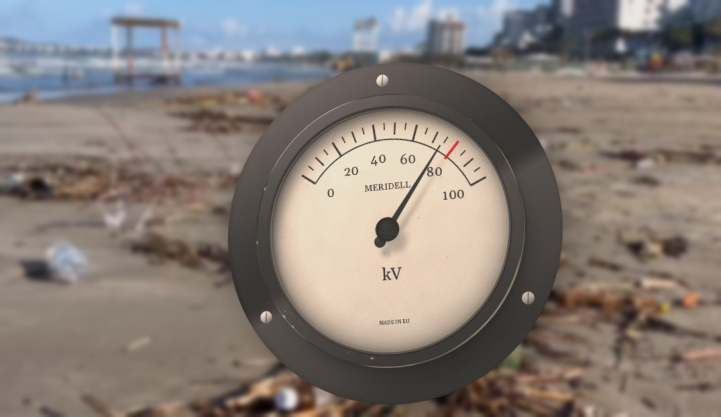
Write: kV 75
